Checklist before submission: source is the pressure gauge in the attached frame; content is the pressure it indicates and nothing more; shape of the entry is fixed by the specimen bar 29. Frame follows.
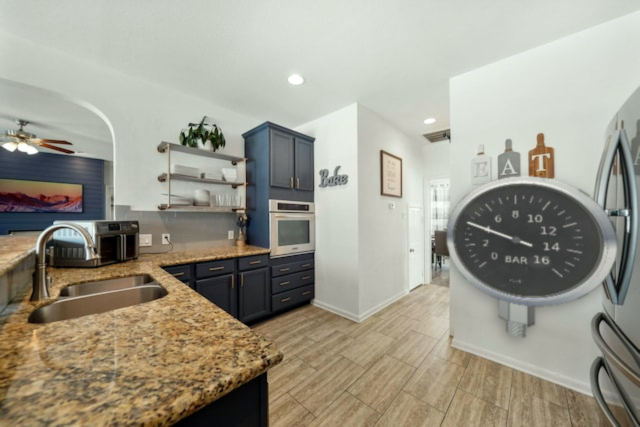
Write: bar 4
